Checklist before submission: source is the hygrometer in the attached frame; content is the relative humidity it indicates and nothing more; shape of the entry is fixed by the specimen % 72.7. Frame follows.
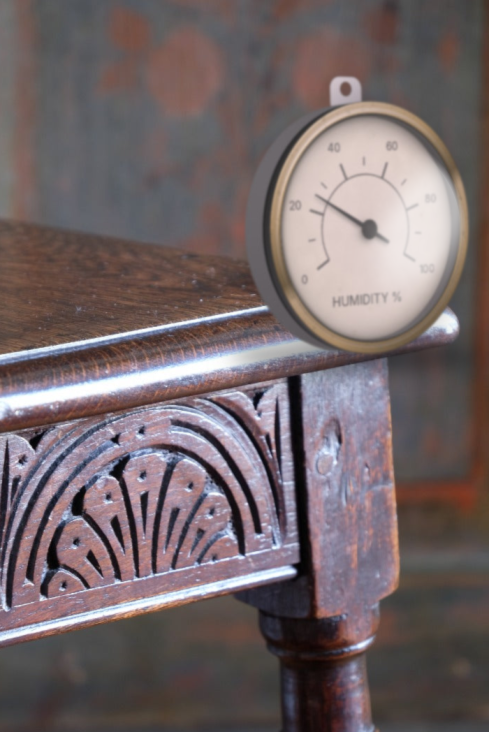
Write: % 25
